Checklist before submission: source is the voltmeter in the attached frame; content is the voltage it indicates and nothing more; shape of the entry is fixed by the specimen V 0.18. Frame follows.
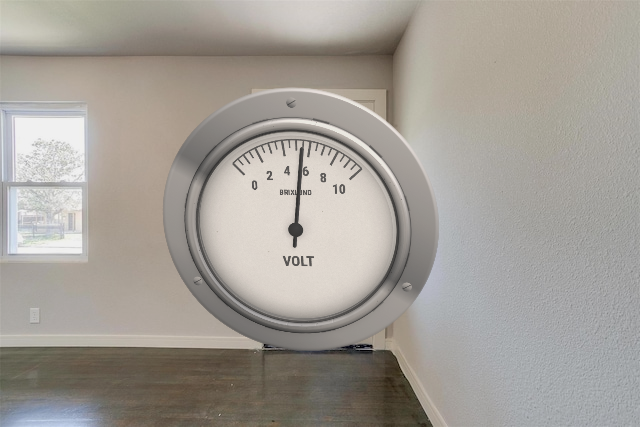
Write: V 5.5
